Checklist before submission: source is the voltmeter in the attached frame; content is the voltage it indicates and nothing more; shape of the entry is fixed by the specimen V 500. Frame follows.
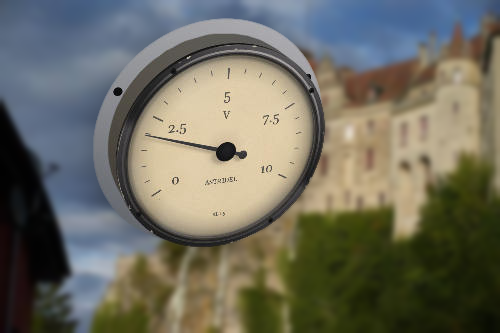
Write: V 2
